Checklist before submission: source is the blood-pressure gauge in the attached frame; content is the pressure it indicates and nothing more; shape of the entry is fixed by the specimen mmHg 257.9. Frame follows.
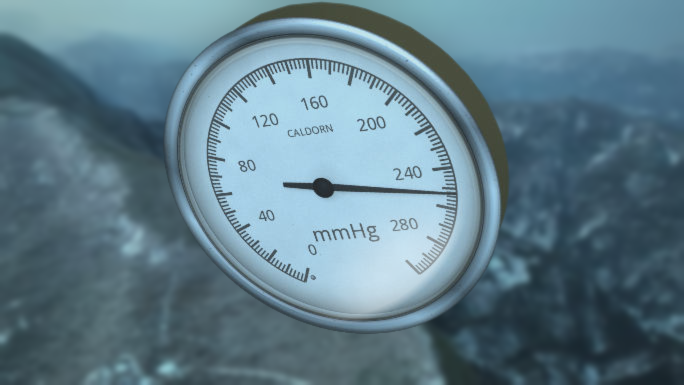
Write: mmHg 250
